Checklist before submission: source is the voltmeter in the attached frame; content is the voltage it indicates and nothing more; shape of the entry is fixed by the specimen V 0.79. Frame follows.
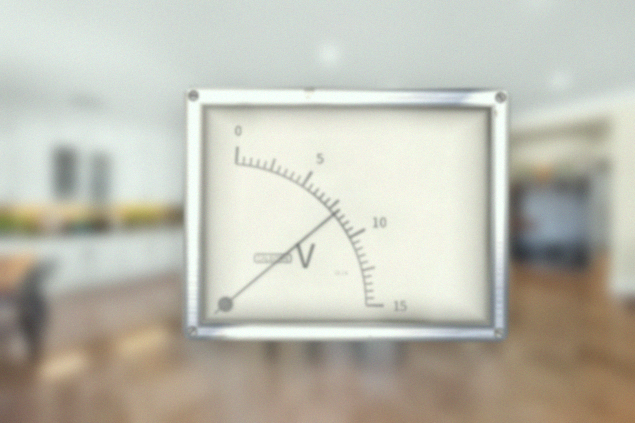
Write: V 8
